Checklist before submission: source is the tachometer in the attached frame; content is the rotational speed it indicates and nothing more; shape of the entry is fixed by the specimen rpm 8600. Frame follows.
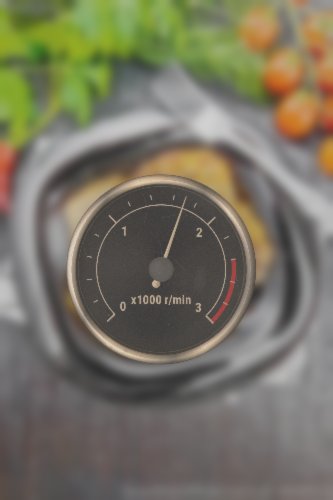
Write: rpm 1700
